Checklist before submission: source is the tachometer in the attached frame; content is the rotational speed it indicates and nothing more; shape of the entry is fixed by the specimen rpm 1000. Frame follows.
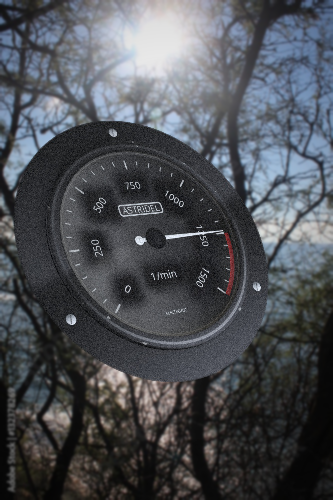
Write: rpm 1250
